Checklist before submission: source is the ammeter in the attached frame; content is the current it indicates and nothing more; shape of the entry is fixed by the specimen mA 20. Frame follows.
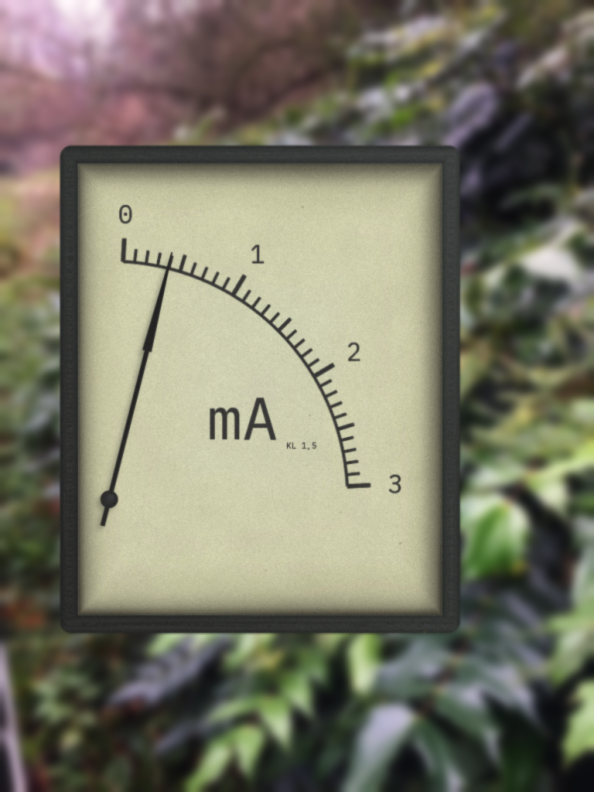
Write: mA 0.4
